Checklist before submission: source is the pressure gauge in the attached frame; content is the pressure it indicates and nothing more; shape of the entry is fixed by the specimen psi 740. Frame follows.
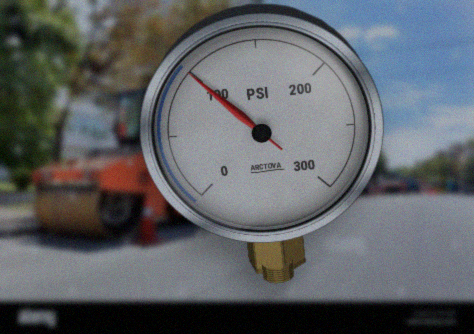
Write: psi 100
